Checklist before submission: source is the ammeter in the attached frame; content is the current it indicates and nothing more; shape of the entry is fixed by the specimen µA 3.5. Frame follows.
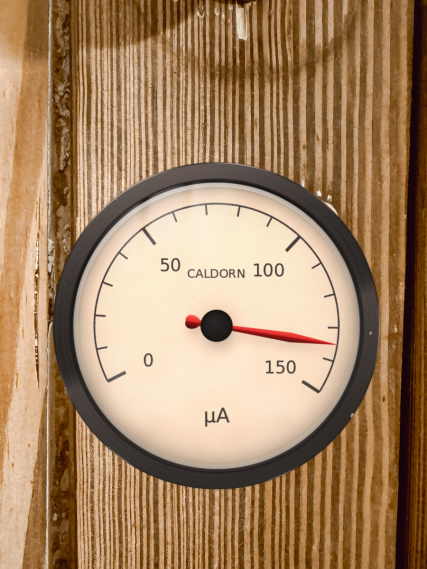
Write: µA 135
